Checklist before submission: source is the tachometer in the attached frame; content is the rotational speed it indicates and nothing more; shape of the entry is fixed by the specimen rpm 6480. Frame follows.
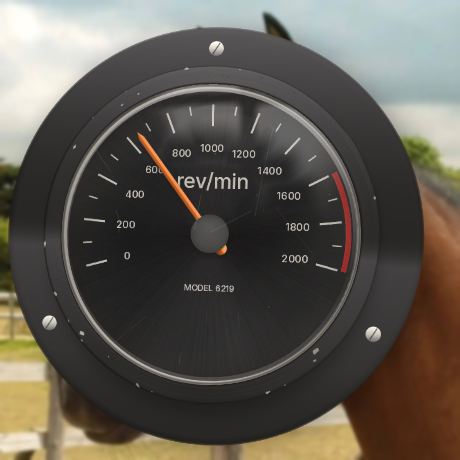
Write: rpm 650
